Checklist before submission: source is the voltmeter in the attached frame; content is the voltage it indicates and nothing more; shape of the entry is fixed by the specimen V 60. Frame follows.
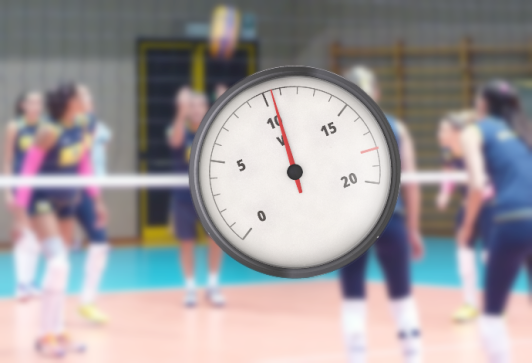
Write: V 10.5
